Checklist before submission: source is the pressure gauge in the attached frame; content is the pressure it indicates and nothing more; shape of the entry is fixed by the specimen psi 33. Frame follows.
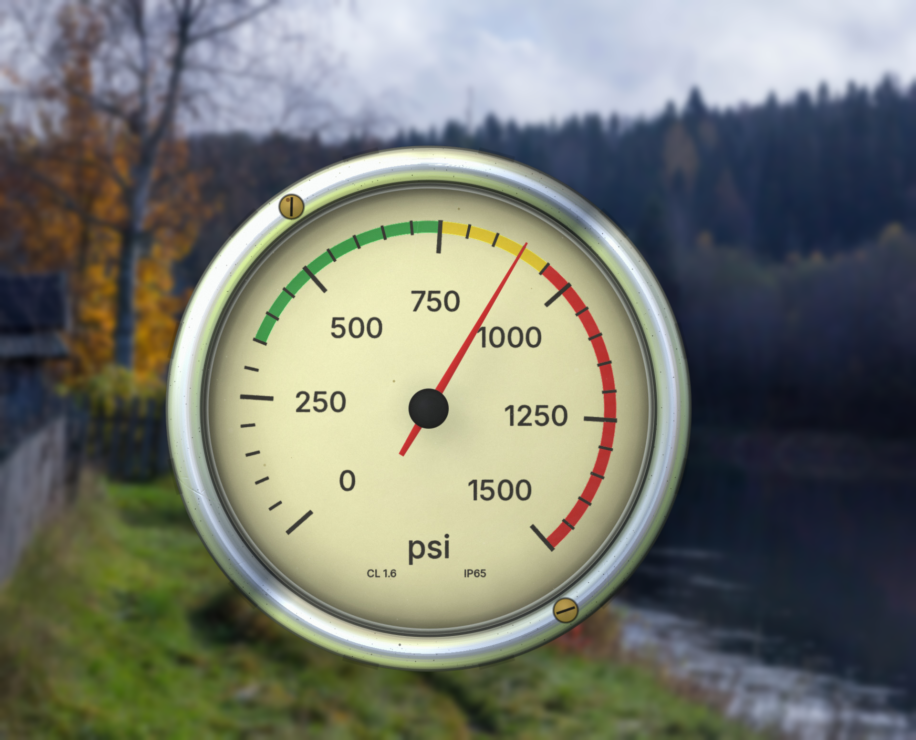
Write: psi 900
